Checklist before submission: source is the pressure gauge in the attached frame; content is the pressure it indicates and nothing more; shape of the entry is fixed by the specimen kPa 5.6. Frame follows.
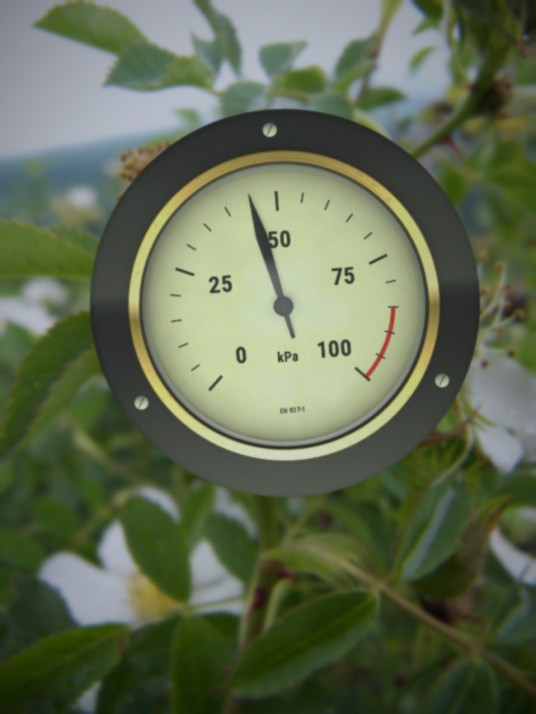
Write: kPa 45
